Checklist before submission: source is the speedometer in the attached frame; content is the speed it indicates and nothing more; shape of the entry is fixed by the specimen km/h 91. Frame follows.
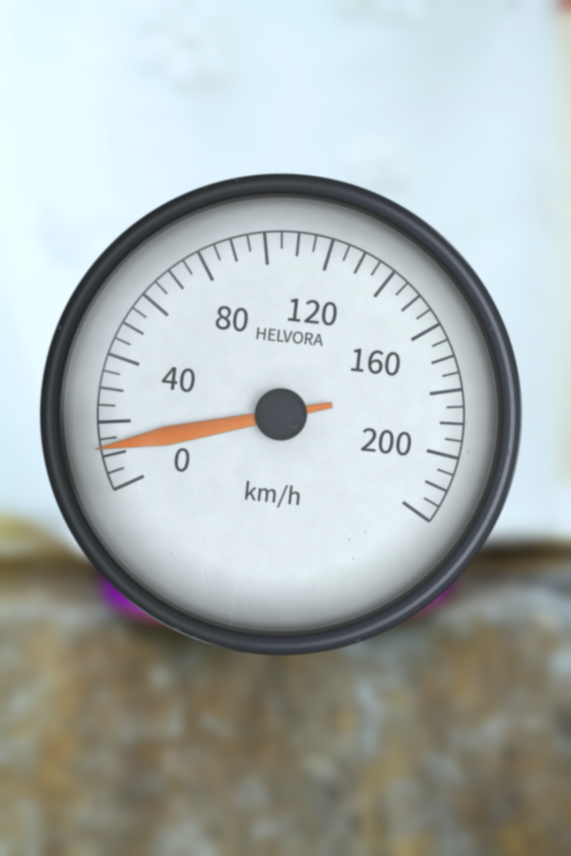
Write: km/h 12.5
